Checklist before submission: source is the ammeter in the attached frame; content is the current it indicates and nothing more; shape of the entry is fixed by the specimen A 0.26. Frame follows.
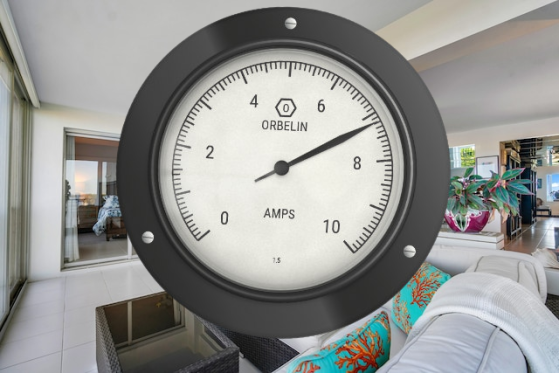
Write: A 7.2
